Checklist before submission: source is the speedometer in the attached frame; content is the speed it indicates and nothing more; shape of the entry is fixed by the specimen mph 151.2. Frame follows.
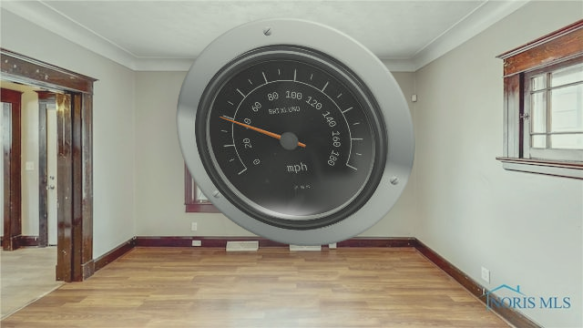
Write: mph 40
